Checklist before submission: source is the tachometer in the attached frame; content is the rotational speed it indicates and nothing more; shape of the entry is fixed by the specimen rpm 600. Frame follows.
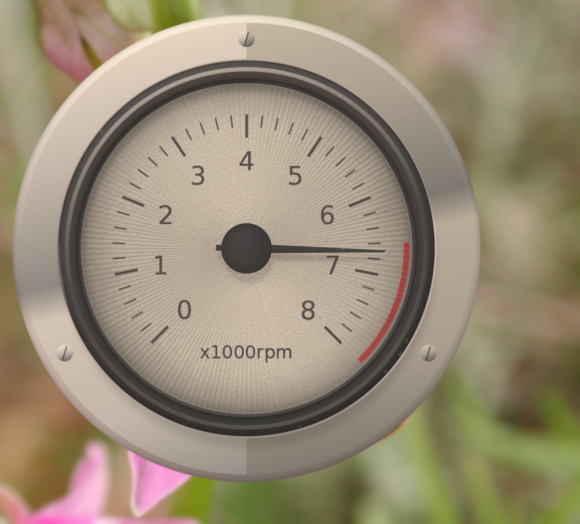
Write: rpm 6700
